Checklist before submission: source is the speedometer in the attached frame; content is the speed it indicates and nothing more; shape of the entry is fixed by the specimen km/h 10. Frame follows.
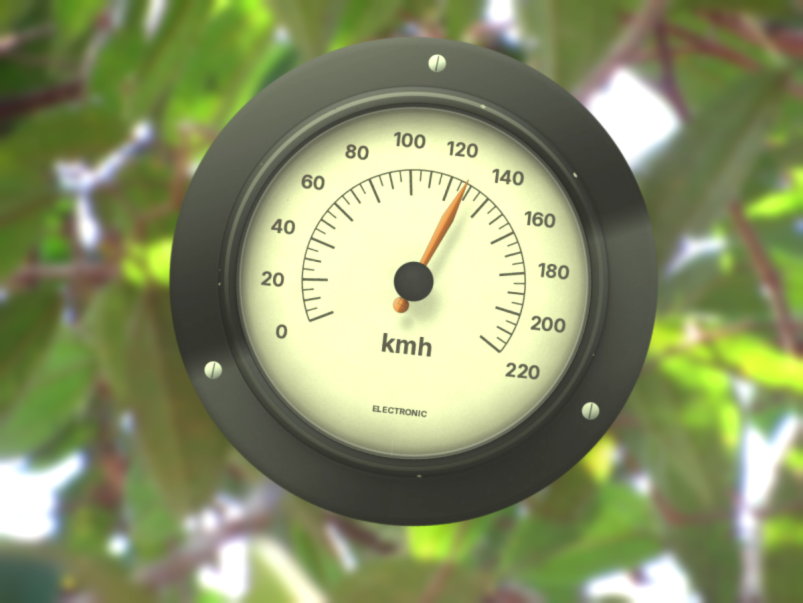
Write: km/h 127.5
